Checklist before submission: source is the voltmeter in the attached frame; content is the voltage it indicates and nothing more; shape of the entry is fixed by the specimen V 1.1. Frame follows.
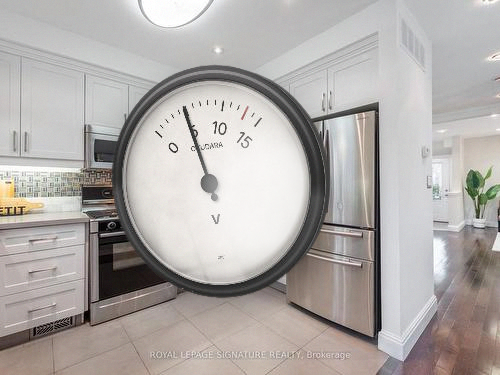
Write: V 5
